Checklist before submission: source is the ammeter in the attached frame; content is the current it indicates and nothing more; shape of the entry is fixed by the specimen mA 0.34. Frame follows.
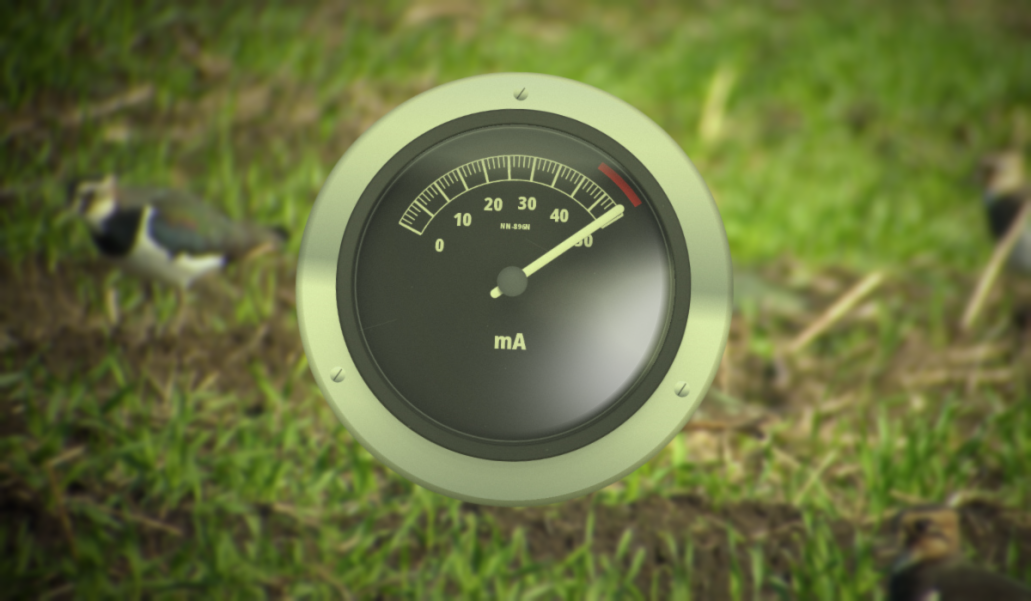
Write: mA 49
